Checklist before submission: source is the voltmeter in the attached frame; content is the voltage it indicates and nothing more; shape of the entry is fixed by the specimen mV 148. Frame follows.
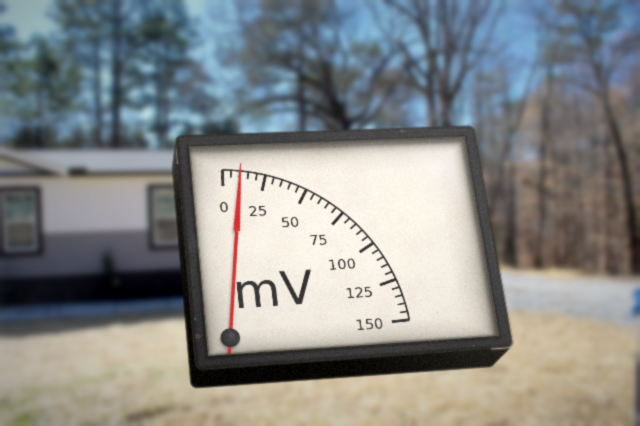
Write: mV 10
